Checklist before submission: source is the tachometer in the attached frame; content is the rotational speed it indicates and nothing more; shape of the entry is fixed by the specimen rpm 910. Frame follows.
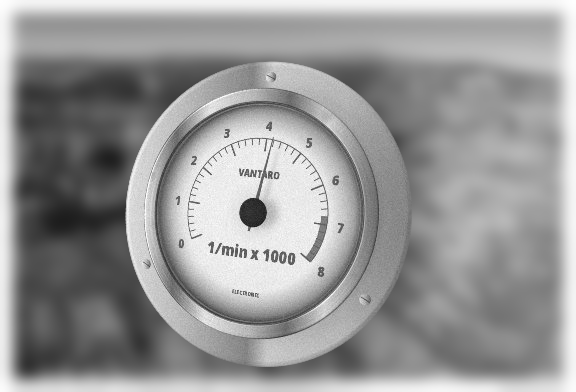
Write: rpm 4200
